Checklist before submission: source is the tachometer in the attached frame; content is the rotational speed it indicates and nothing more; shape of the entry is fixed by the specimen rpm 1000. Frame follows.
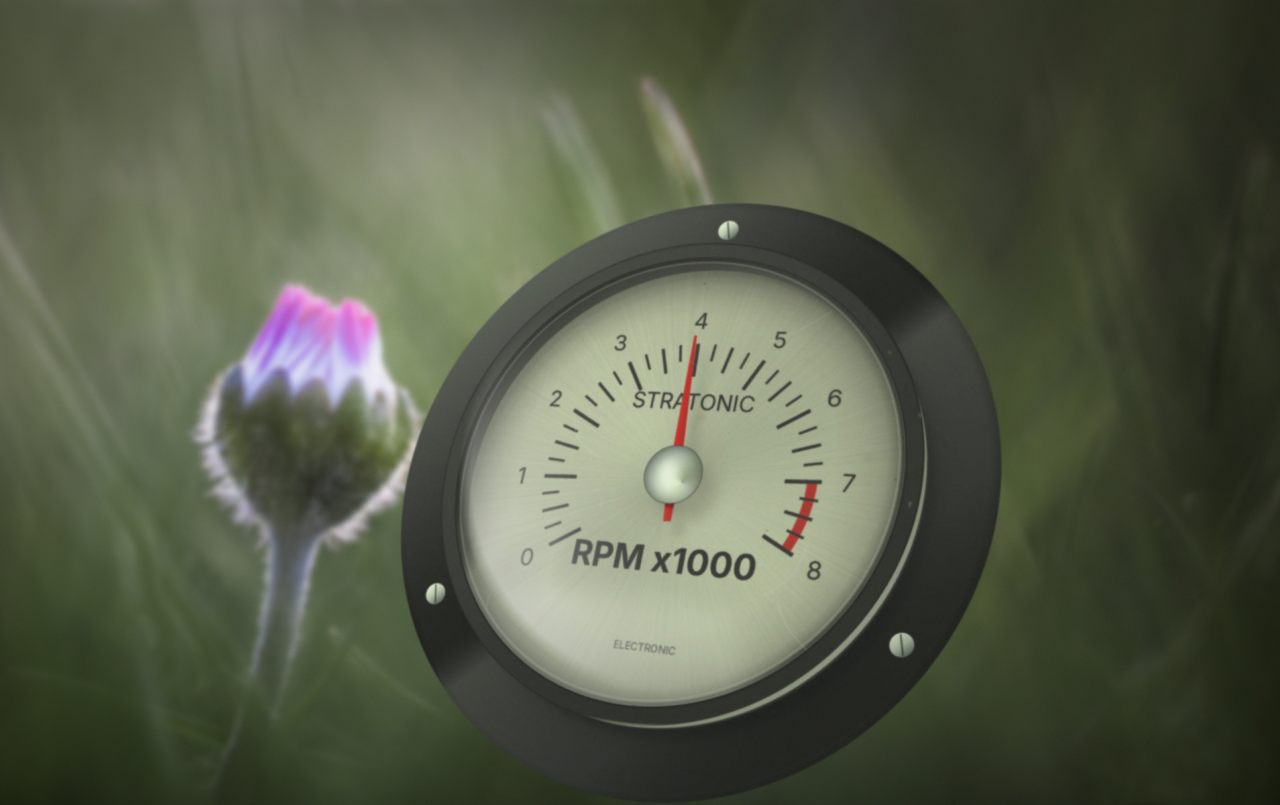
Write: rpm 4000
